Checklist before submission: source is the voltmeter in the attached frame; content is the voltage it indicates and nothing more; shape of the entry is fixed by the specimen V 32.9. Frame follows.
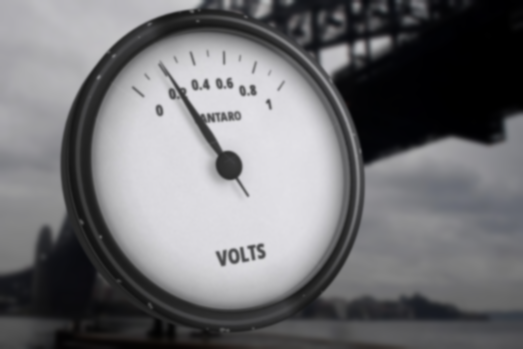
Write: V 0.2
